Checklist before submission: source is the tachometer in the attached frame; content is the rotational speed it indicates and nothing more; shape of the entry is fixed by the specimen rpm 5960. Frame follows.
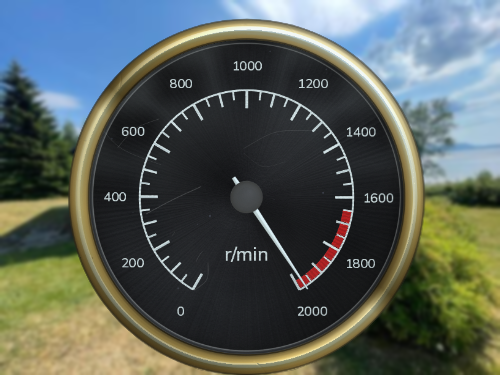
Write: rpm 1975
